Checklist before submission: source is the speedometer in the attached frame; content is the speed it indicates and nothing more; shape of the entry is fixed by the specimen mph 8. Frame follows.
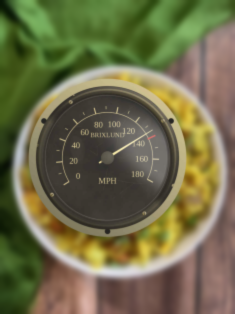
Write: mph 135
